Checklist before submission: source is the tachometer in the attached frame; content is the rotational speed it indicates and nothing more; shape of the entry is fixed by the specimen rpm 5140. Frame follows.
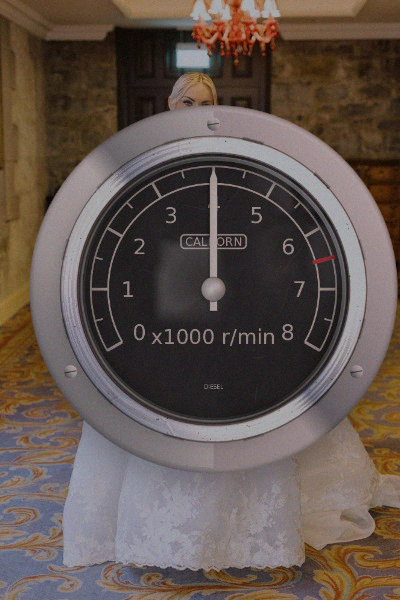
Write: rpm 4000
